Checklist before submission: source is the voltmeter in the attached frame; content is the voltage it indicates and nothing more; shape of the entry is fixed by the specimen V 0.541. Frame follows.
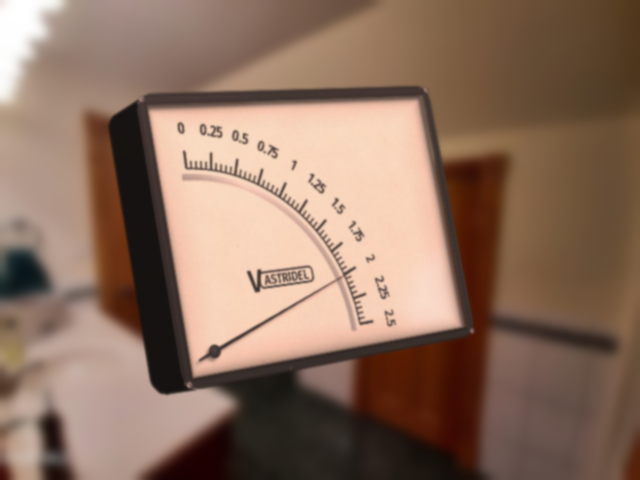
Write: V 2
